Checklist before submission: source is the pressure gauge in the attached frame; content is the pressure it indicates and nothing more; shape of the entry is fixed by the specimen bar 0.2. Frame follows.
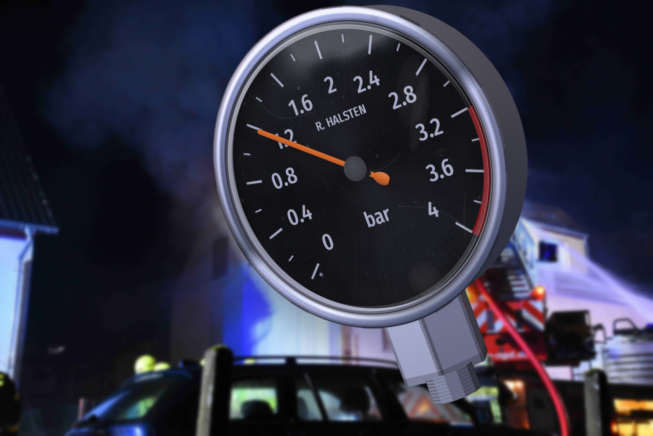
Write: bar 1.2
